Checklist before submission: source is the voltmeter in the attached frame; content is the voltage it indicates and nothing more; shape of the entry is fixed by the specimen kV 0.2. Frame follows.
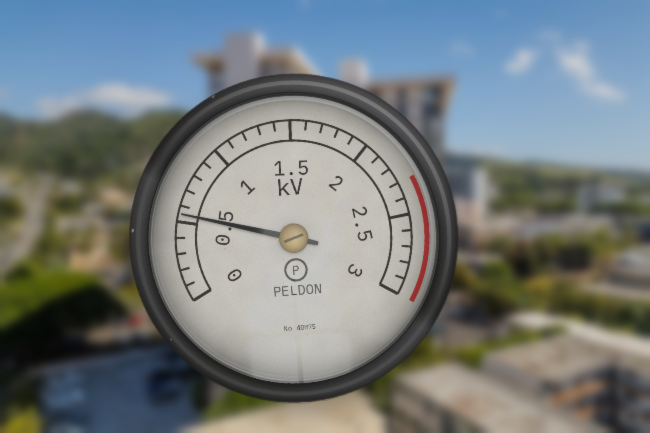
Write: kV 0.55
